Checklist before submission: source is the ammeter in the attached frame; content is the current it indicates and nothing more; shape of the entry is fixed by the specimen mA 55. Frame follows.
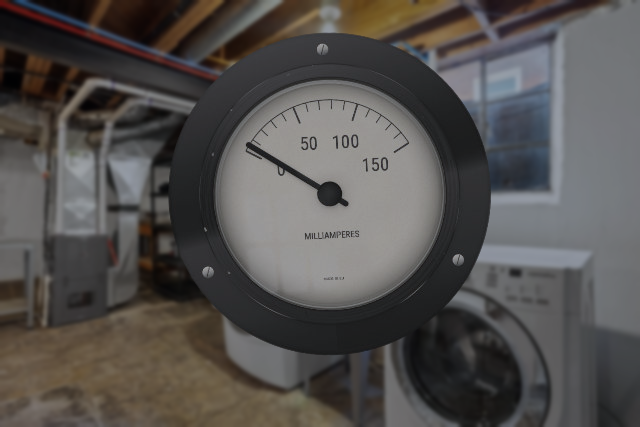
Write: mA 5
